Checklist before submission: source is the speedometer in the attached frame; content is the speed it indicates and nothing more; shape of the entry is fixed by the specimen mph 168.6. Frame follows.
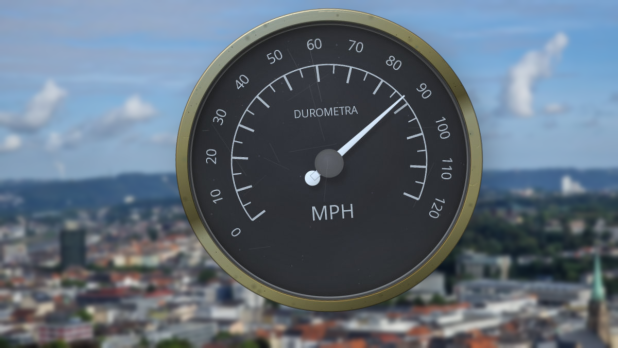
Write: mph 87.5
